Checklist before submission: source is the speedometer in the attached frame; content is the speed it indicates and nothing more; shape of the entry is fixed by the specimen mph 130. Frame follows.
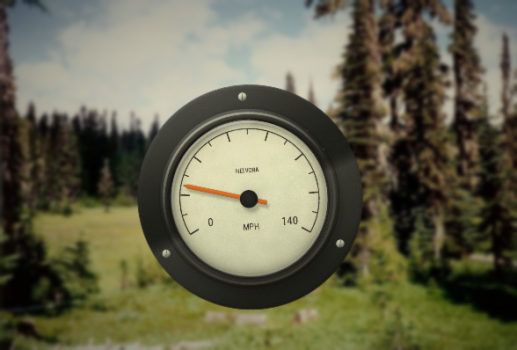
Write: mph 25
